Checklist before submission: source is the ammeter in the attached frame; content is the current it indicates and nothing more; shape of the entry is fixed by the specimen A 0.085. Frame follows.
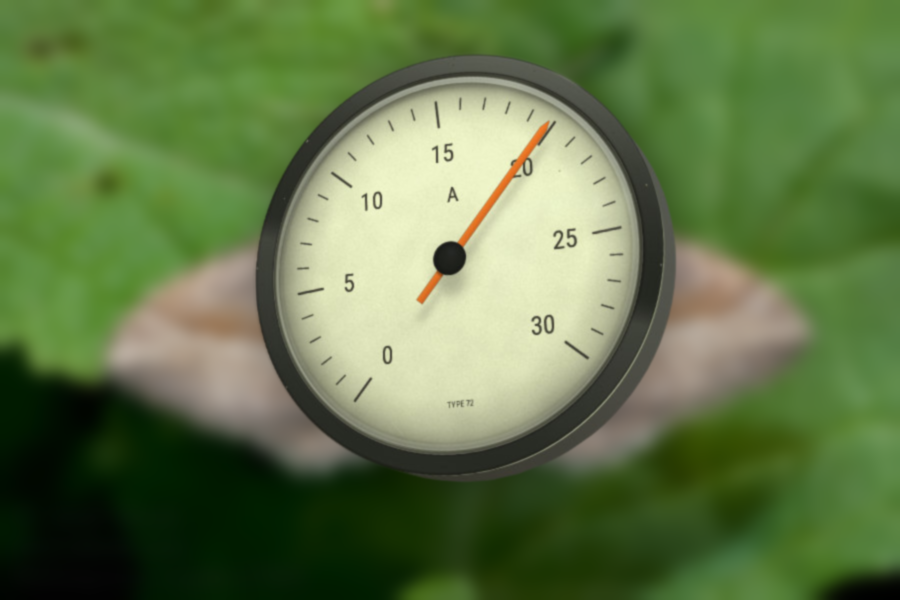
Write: A 20
